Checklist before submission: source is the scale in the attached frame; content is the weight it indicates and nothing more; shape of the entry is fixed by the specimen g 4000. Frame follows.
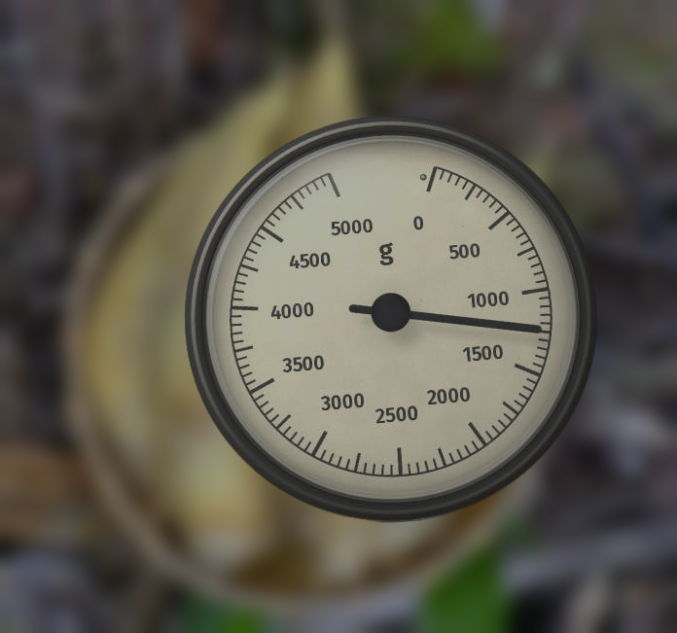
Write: g 1250
